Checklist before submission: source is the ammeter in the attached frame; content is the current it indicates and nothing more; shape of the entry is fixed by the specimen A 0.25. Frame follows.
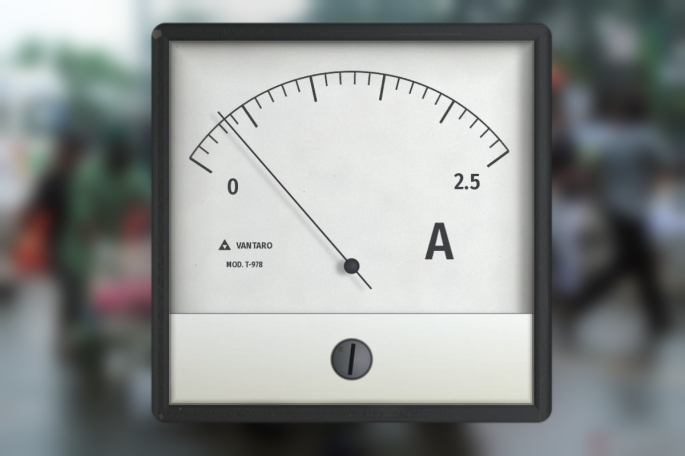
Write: A 0.35
